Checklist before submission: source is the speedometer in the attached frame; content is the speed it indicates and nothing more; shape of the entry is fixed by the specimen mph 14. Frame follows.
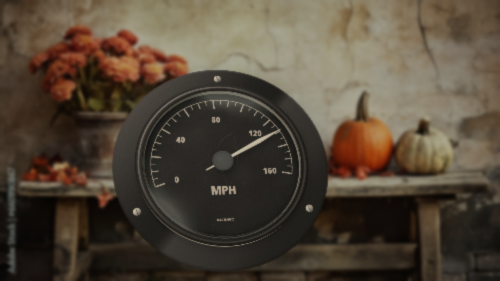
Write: mph 130
